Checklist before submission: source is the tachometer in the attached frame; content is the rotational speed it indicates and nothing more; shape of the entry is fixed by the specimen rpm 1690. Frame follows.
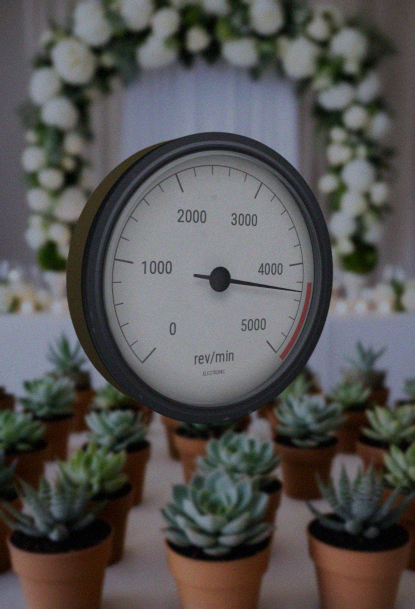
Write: rpm 4300
